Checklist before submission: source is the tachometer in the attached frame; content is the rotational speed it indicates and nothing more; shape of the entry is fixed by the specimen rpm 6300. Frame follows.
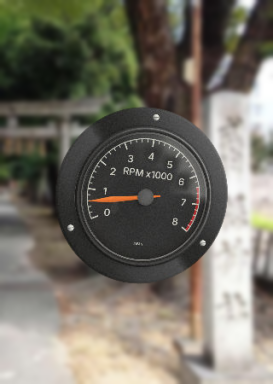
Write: rpm 600
